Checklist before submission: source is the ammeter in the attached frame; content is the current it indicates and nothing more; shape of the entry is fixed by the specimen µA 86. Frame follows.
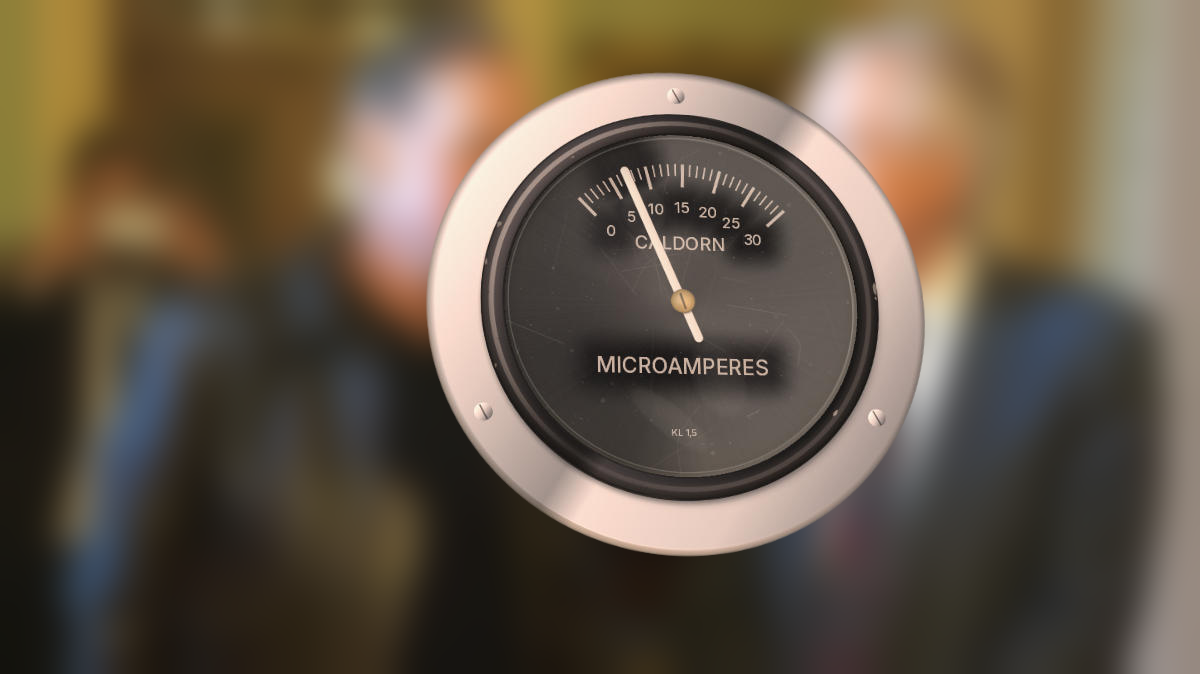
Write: µA 7
